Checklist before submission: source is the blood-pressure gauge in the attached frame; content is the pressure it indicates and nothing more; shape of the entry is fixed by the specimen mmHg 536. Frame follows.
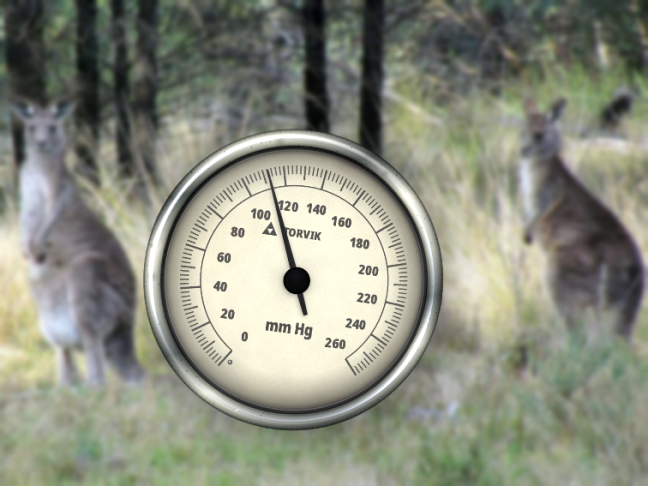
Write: mmHg 112
